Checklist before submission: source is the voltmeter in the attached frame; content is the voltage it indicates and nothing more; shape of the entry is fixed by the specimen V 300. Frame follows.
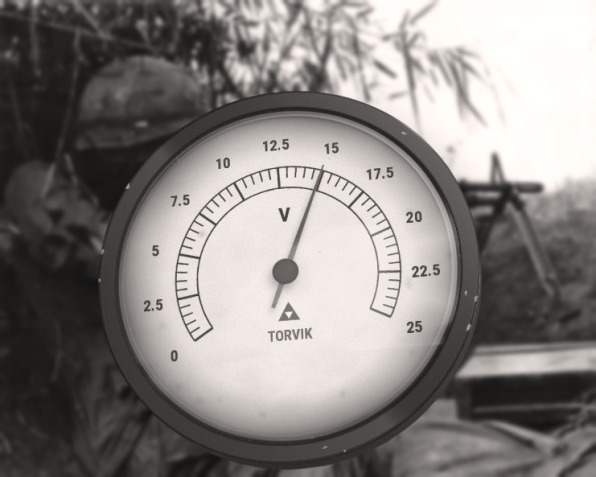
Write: V 15
